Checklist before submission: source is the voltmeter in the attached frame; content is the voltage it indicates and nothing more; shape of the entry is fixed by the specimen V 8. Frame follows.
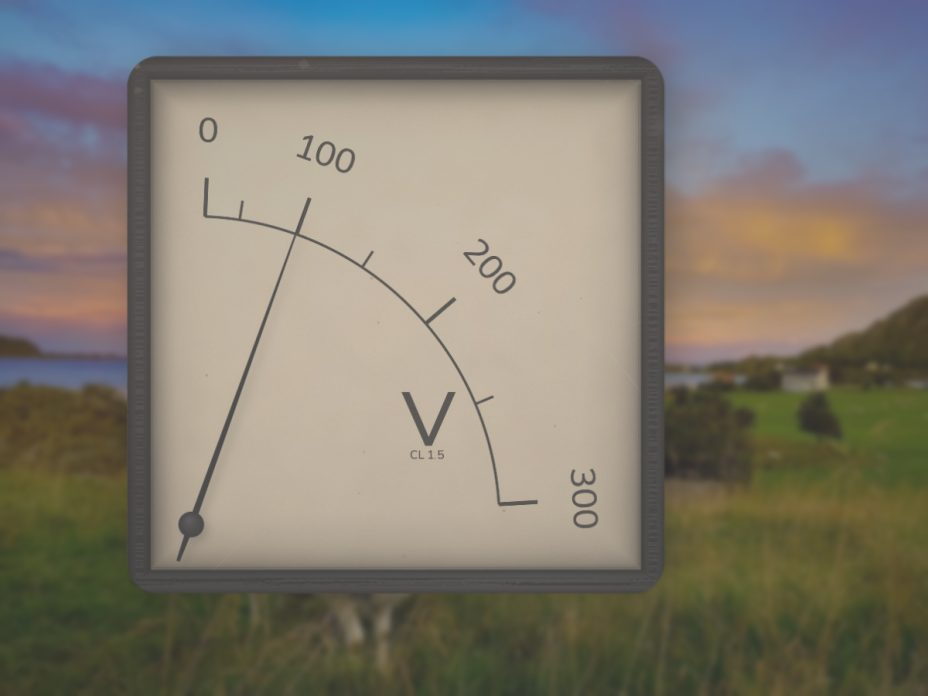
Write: V 100
